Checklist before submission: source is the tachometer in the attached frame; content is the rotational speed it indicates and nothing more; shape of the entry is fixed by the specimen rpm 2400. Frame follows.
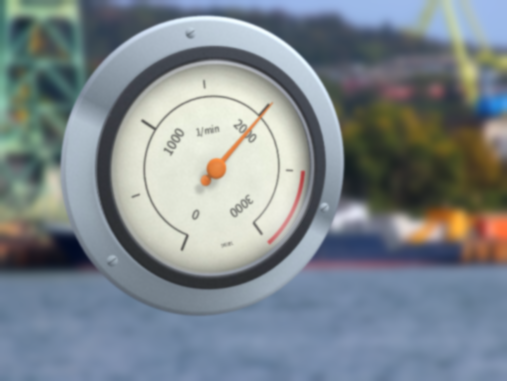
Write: rpm 2000
